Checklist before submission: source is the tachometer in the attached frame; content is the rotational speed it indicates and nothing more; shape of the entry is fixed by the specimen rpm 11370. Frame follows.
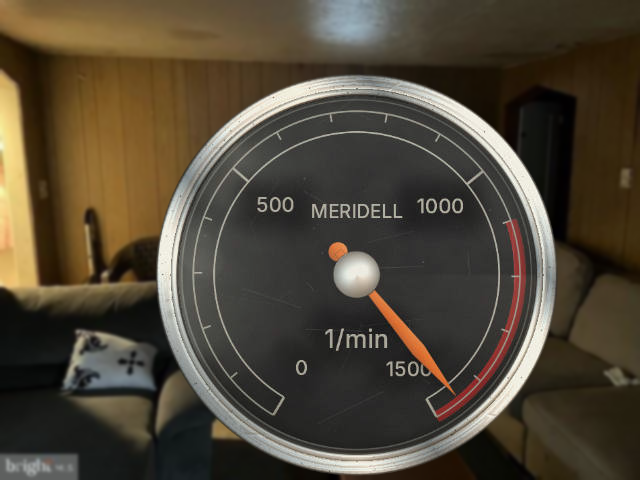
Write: rpm 1450
